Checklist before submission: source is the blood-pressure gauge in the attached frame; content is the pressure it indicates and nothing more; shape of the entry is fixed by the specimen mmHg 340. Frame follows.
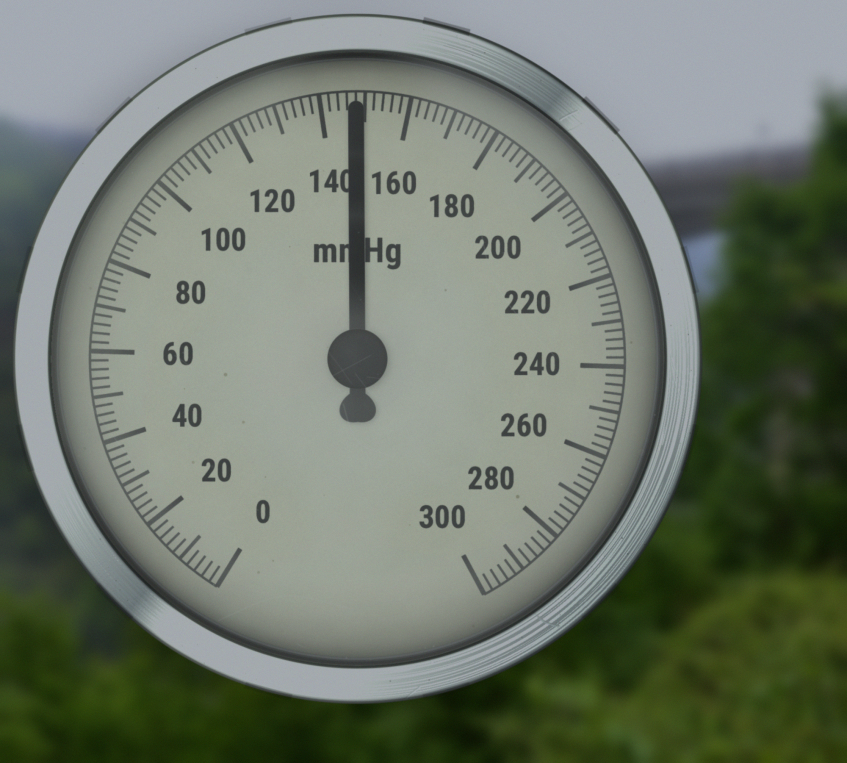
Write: mmHg 148
